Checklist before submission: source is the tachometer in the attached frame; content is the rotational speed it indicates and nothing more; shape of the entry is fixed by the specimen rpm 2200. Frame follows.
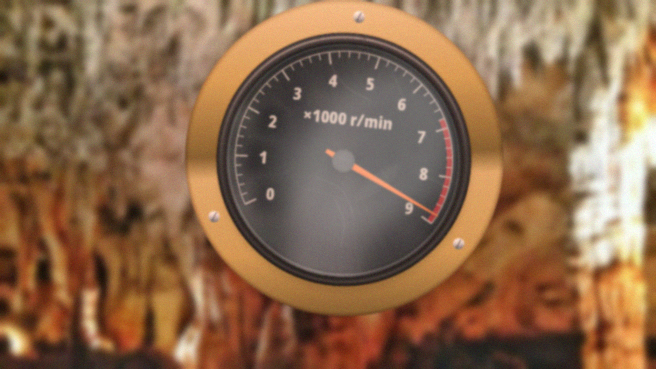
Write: rpm 8800
